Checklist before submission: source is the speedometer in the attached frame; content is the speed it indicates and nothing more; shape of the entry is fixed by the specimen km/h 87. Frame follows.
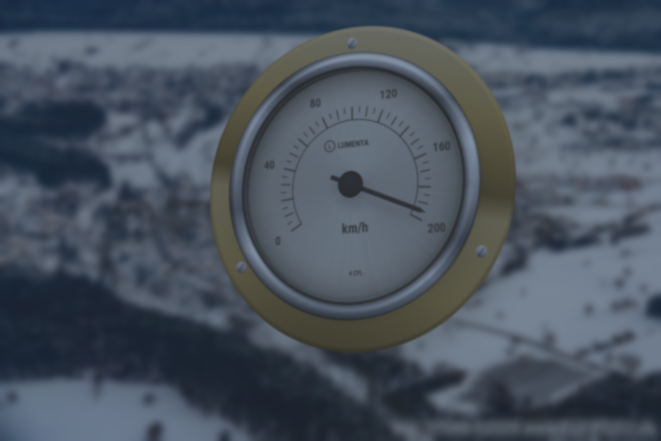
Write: km/h 195
